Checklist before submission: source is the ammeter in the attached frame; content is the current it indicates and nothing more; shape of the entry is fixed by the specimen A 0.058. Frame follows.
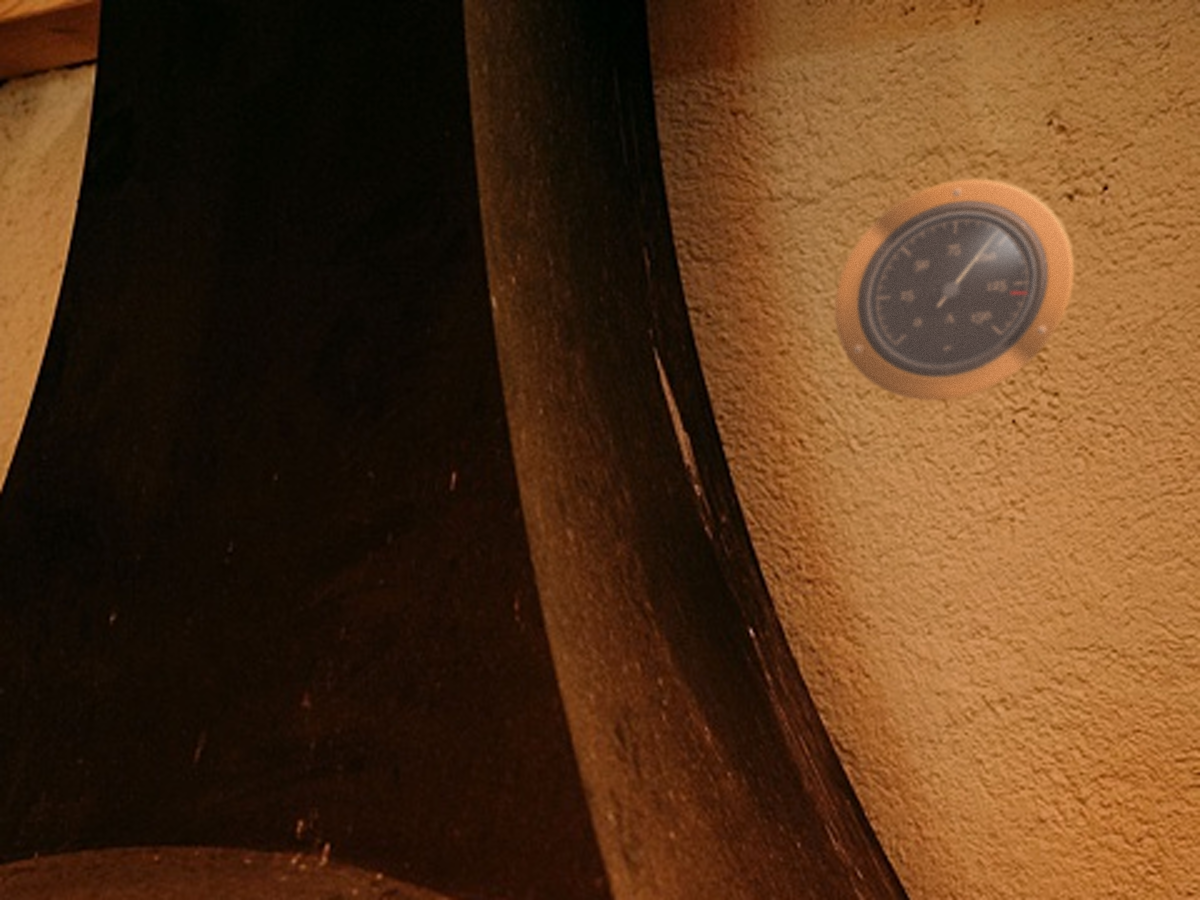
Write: A 95
